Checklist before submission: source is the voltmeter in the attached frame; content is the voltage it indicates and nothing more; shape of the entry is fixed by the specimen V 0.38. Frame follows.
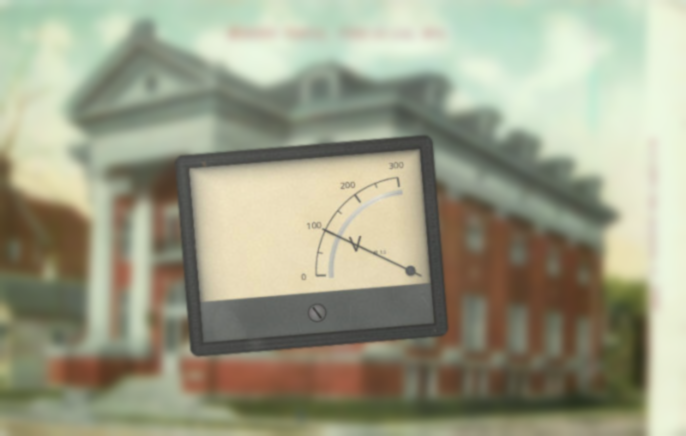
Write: V 100
